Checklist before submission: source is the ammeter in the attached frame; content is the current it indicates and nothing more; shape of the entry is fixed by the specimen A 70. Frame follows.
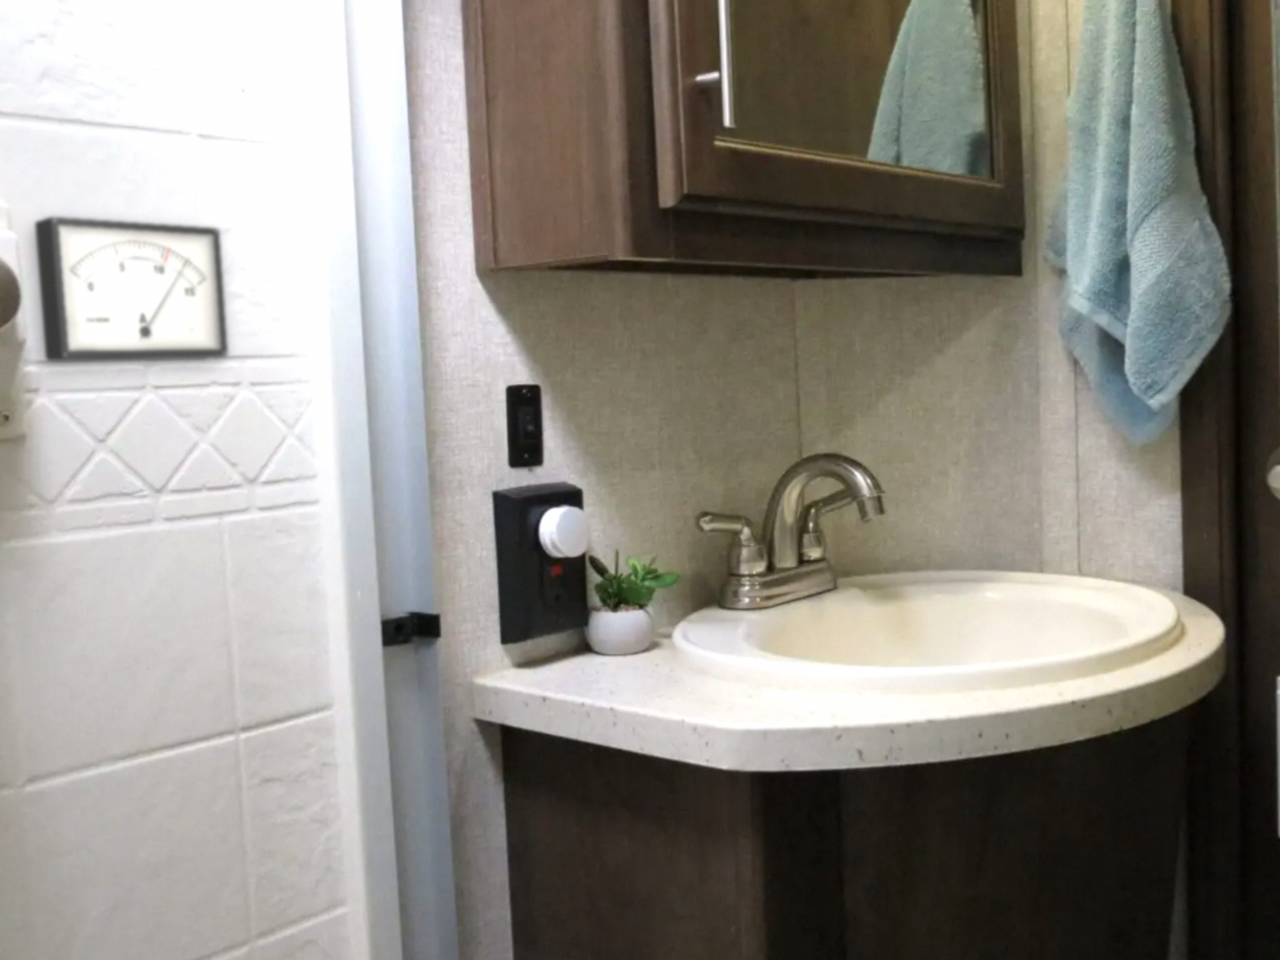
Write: A 12.5
